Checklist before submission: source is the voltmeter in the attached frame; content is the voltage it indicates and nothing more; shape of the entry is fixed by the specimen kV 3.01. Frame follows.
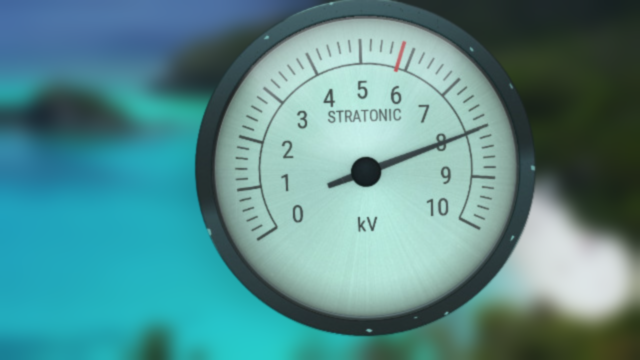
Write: kV 8
